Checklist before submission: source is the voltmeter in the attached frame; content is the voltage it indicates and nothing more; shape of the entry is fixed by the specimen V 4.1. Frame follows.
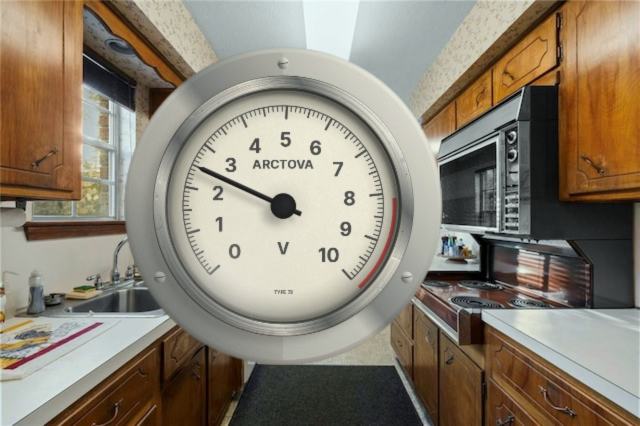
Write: V 2.5
